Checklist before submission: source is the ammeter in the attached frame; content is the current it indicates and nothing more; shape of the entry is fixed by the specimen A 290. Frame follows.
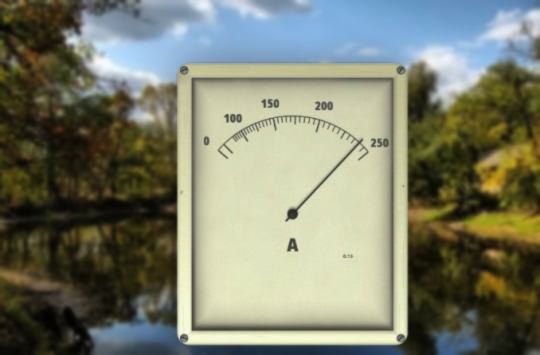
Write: A 240
